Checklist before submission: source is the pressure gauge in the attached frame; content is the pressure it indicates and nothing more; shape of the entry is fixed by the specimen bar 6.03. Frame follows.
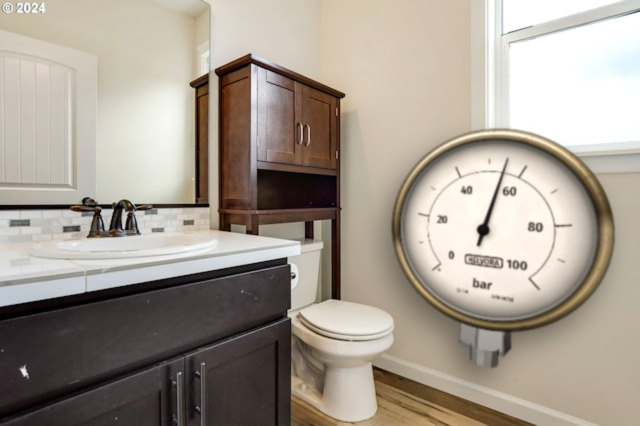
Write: bar 55
